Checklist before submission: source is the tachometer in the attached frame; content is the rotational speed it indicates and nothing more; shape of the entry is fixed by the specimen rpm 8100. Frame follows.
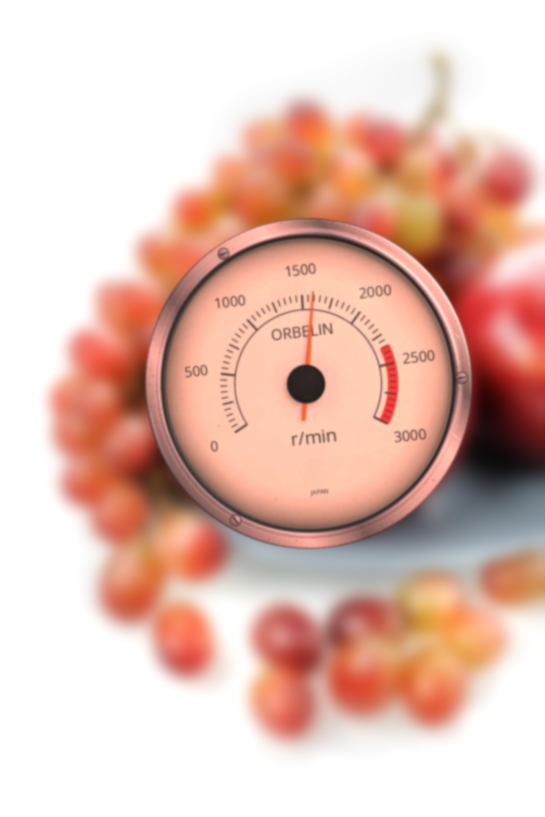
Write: rpm 1600
